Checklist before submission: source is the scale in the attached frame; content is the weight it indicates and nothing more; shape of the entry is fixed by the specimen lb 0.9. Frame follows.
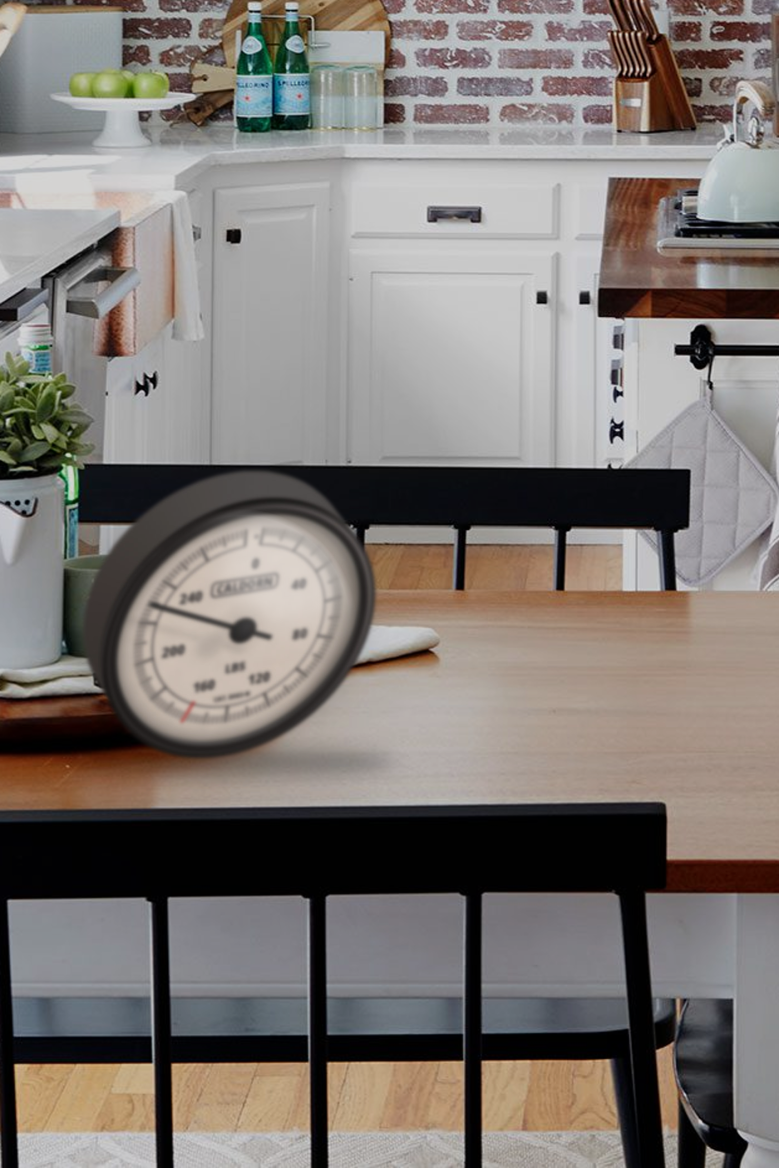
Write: lb 230
